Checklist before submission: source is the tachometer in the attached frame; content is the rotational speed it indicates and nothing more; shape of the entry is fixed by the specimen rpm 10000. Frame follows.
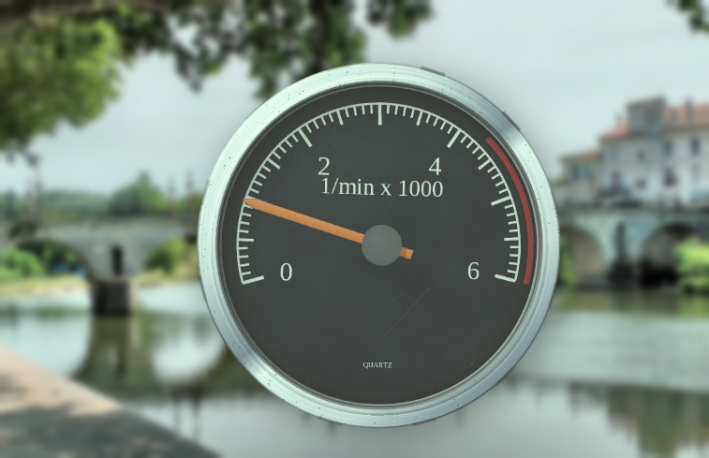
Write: rpm 950
